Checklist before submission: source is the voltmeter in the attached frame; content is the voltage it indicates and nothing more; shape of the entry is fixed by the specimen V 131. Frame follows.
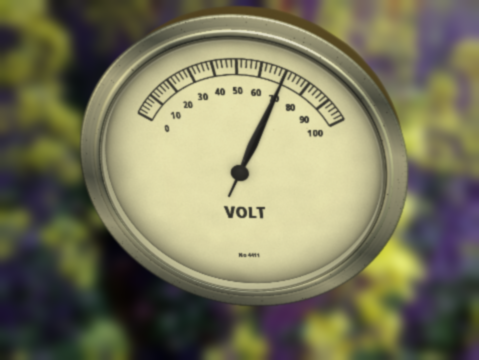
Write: V 70
